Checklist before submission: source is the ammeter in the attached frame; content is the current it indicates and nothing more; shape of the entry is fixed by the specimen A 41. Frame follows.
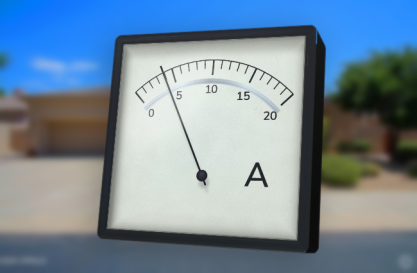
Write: A 4
